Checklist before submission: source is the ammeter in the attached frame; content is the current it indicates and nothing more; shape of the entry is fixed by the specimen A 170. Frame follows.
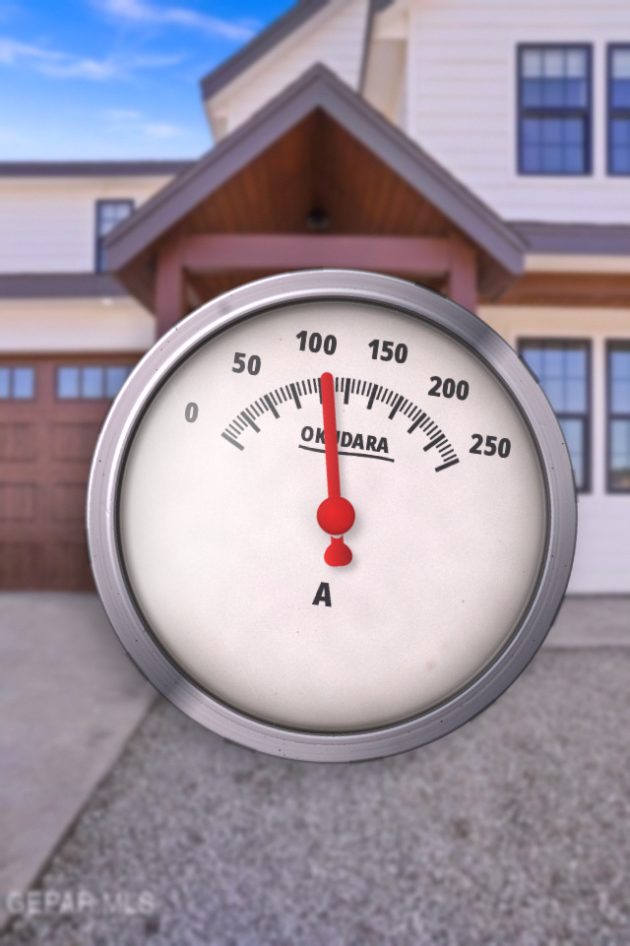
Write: A 105
